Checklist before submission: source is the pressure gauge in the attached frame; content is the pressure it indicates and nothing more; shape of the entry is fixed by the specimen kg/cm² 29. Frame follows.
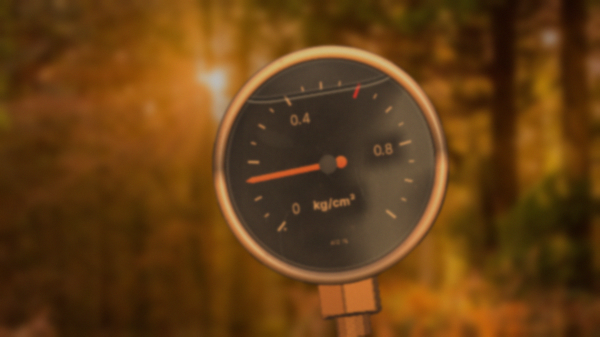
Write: kg/cm² 0.15
